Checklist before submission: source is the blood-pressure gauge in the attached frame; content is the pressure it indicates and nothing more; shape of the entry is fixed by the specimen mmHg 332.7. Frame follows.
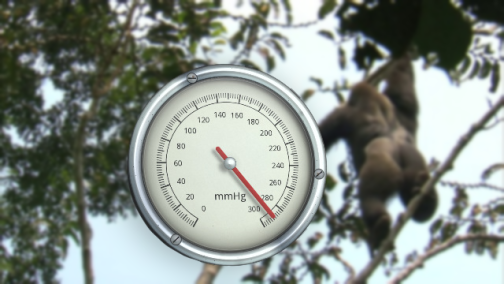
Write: mmHg 290
